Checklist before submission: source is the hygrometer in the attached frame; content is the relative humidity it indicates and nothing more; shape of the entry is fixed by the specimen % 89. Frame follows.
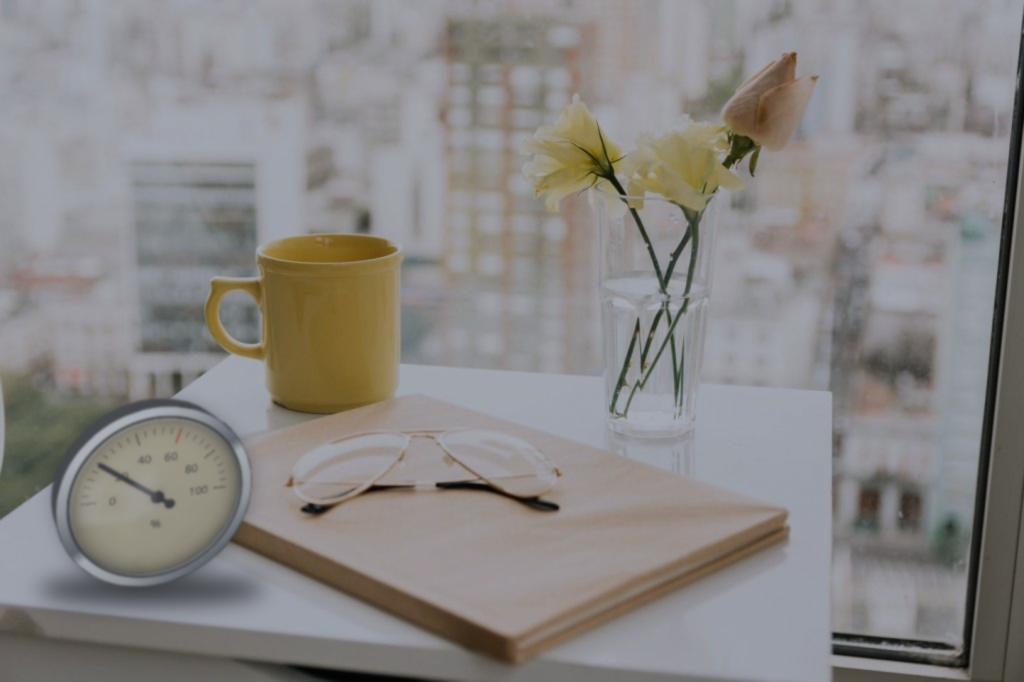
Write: % 20
